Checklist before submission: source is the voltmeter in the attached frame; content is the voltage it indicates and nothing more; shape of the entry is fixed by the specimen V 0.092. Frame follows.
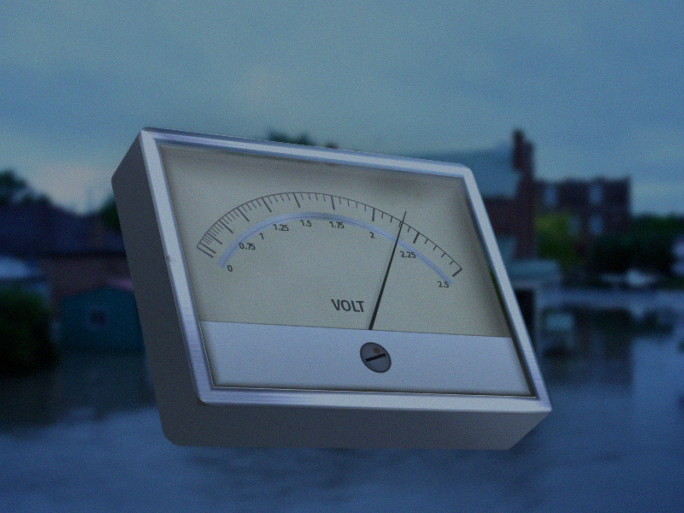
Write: V 2.15
